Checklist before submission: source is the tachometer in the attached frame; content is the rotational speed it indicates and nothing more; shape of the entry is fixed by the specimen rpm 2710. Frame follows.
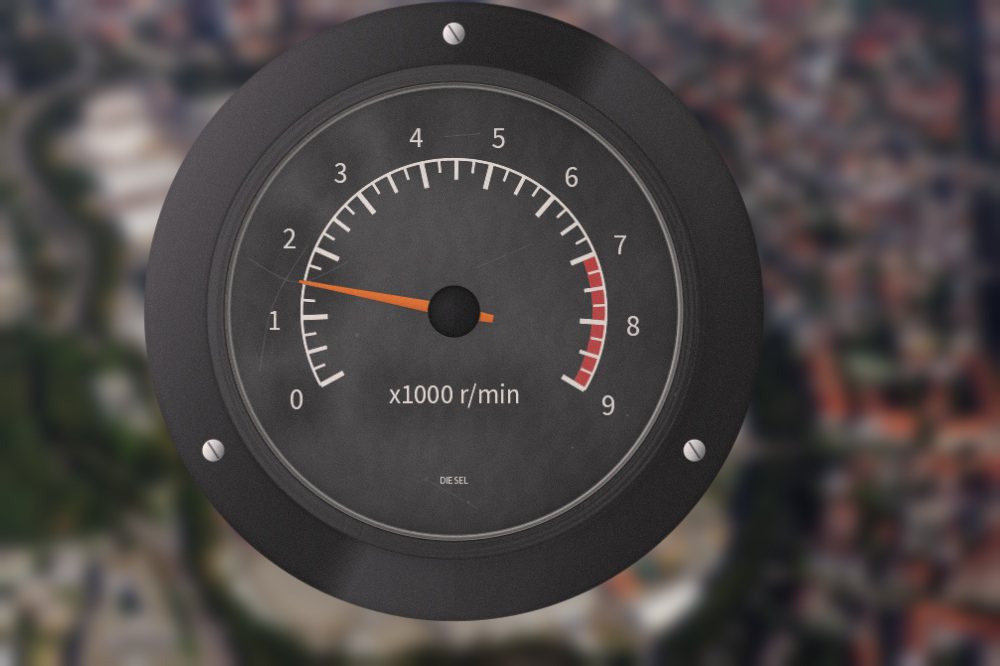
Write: rpm 1500
